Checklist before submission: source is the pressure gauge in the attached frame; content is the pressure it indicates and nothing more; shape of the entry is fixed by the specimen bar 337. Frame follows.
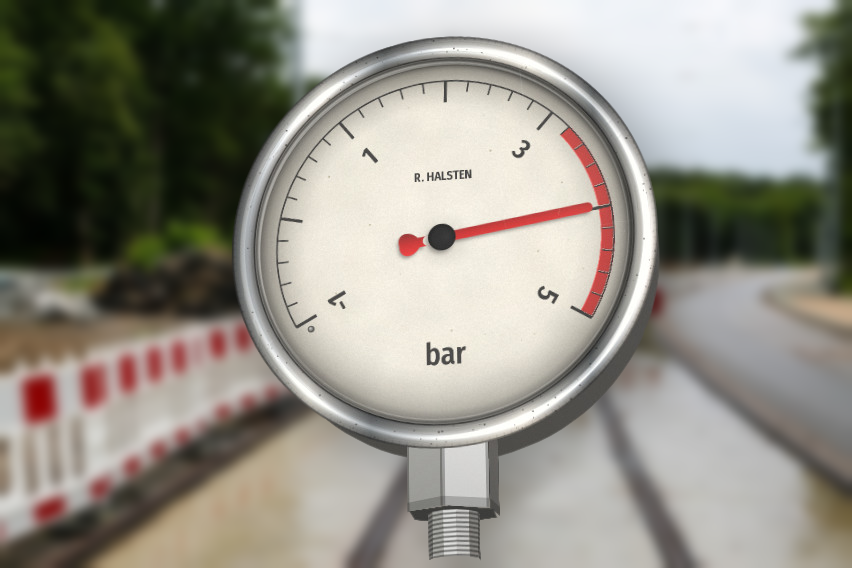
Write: bar 4
